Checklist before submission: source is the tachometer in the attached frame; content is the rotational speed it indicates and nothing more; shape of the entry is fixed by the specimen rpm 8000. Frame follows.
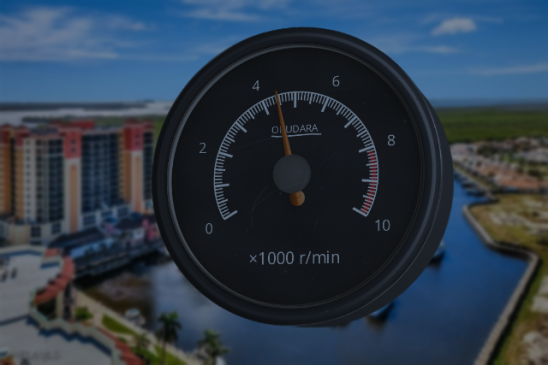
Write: rpm 4500
